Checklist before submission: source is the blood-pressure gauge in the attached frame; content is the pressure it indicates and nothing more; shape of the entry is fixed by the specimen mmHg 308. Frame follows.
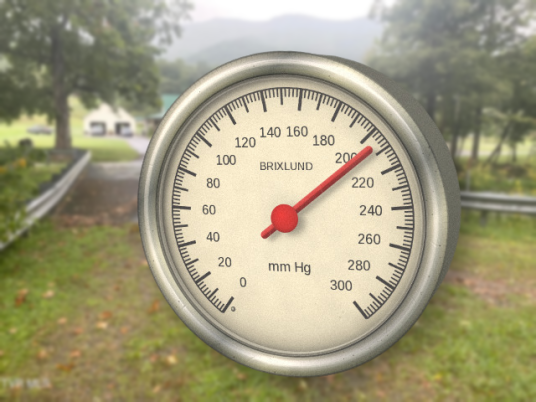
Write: mmHg 206
